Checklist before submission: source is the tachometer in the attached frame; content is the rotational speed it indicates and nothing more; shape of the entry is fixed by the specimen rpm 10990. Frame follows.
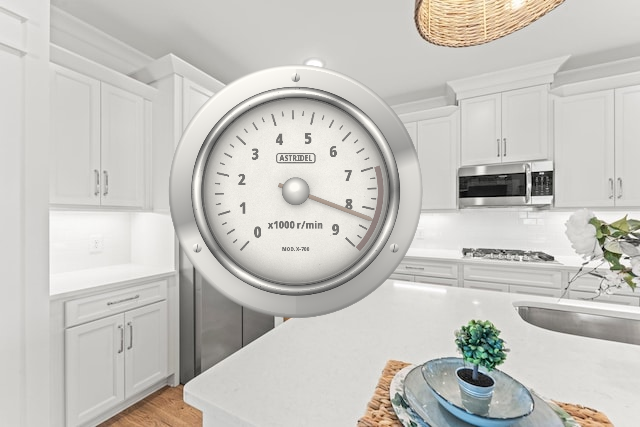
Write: rpm 8250
